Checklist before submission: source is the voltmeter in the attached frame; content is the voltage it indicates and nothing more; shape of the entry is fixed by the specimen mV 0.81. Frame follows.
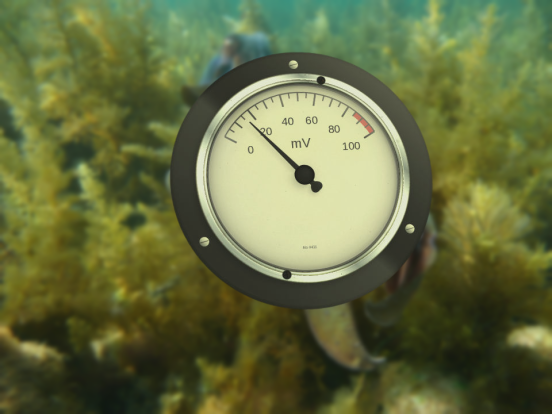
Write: mV 15
